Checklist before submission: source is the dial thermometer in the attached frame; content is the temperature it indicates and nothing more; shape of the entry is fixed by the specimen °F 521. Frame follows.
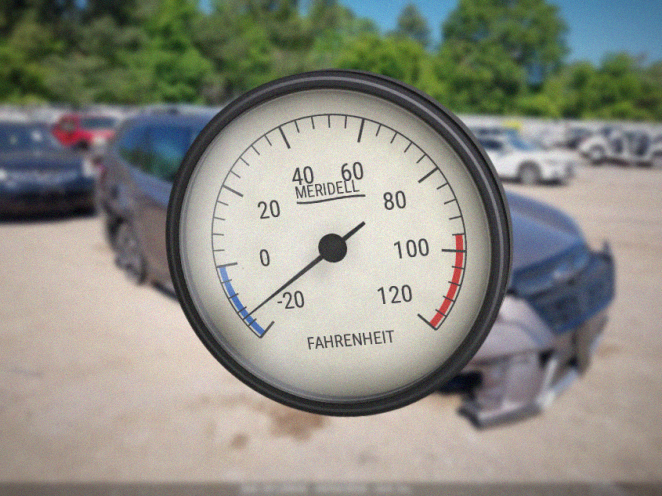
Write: °F -14
